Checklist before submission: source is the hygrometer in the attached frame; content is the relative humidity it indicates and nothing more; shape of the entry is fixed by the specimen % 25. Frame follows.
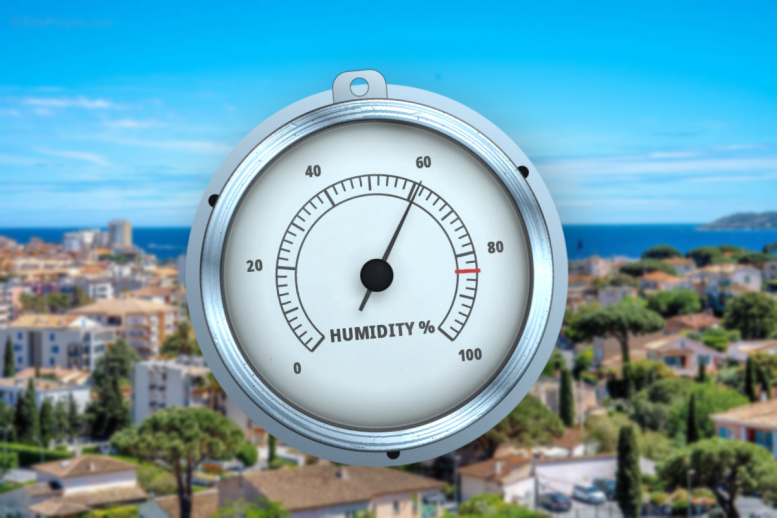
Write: % 61
